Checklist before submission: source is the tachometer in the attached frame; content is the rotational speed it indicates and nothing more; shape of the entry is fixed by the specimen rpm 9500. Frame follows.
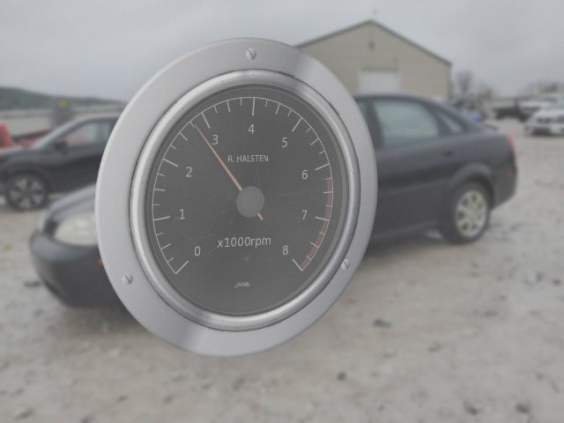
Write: rpm 2750
